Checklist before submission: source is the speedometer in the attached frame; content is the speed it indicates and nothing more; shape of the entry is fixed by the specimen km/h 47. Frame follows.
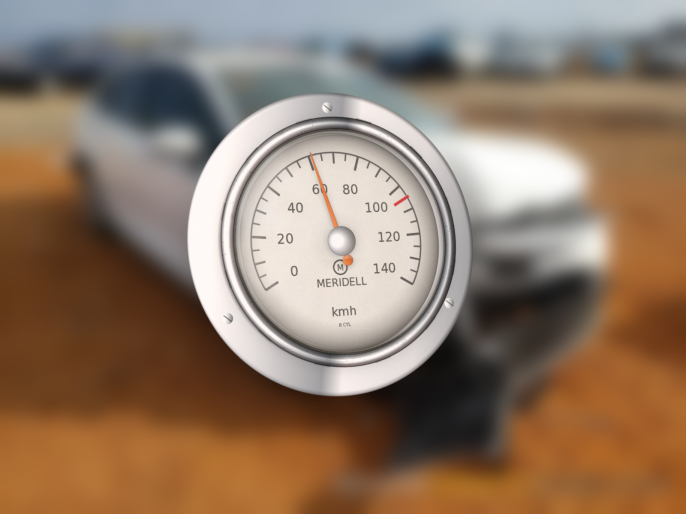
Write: km/h 60
